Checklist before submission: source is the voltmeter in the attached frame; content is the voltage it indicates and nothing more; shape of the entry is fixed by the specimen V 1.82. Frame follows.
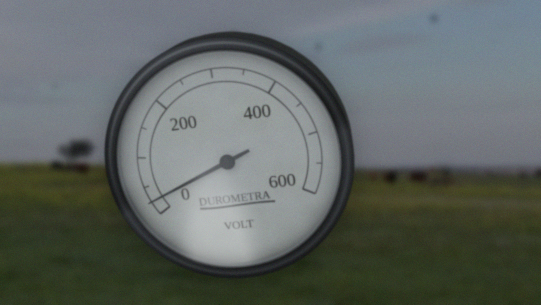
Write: V 25
